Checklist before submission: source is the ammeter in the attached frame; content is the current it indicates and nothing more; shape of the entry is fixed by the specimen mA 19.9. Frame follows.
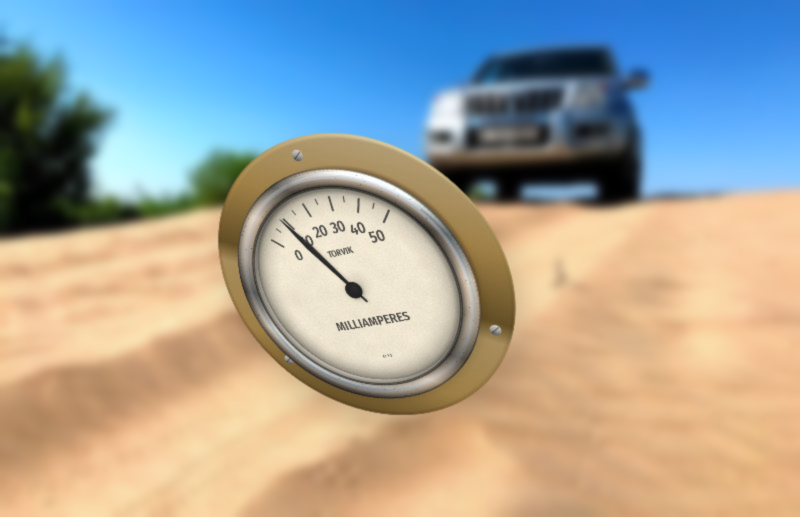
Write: mA 10
